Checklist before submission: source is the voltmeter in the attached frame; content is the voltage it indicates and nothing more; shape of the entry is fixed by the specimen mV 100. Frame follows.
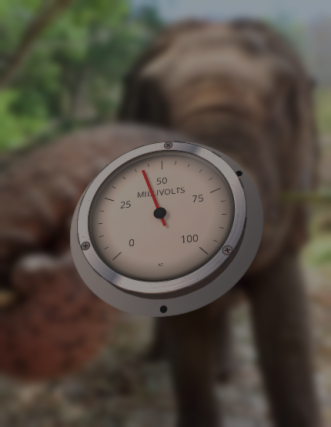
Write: mV 42.5
